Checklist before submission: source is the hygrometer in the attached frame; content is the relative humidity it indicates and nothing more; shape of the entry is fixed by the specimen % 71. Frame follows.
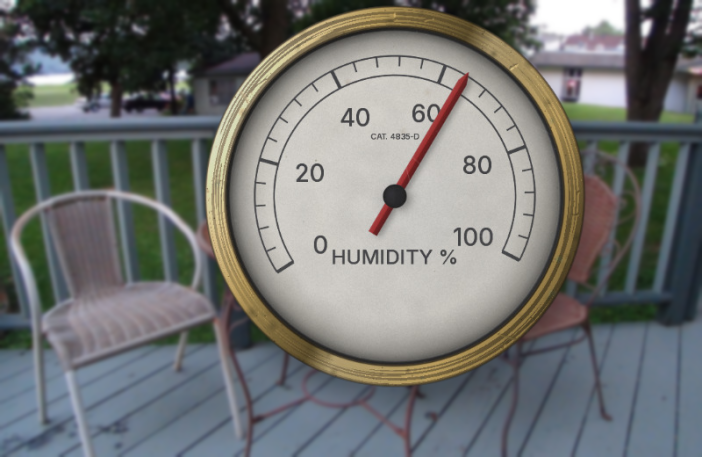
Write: % 64
